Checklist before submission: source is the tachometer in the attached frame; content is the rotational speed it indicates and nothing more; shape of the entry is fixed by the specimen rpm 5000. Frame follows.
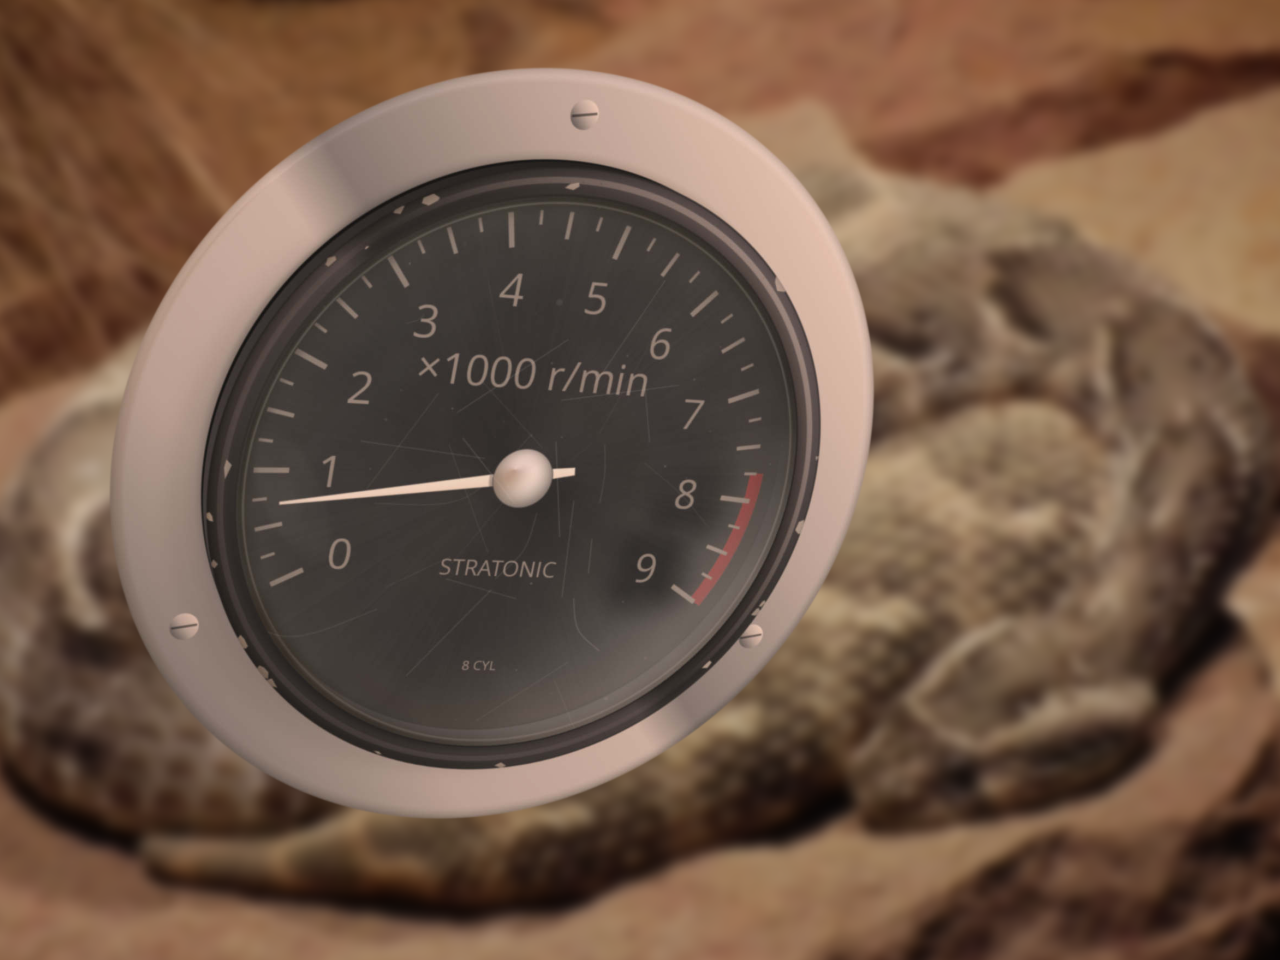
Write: rpm 750
